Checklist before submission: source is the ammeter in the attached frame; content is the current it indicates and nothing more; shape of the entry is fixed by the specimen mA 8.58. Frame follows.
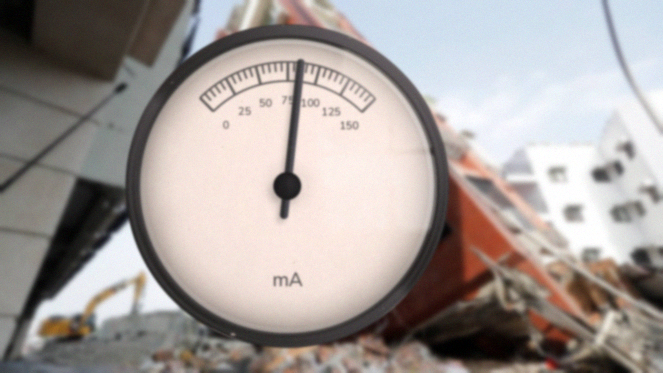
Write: mA 85
